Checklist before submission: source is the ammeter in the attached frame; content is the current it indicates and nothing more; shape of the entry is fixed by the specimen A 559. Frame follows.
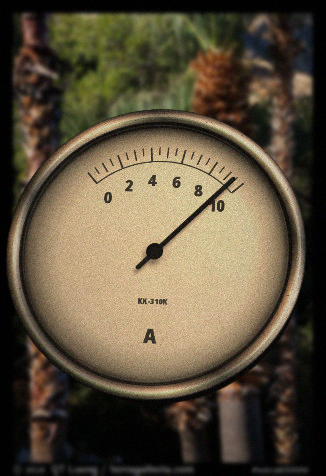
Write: A 9.5
